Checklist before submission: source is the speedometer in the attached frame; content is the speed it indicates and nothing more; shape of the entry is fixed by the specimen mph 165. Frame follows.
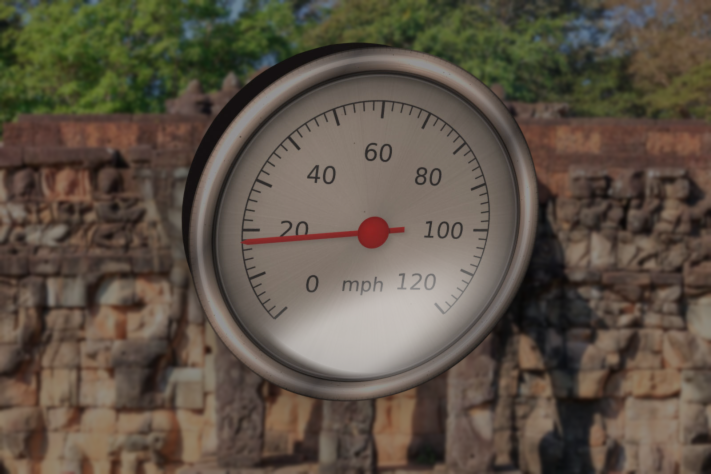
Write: mph 18
